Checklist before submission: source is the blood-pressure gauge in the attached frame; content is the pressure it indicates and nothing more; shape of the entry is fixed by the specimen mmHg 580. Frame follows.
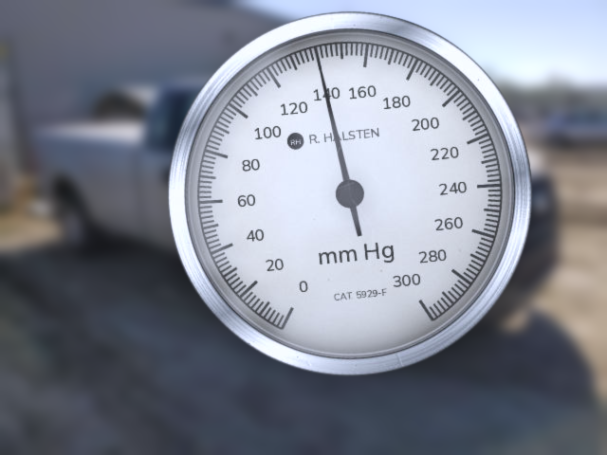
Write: mmHg 140
